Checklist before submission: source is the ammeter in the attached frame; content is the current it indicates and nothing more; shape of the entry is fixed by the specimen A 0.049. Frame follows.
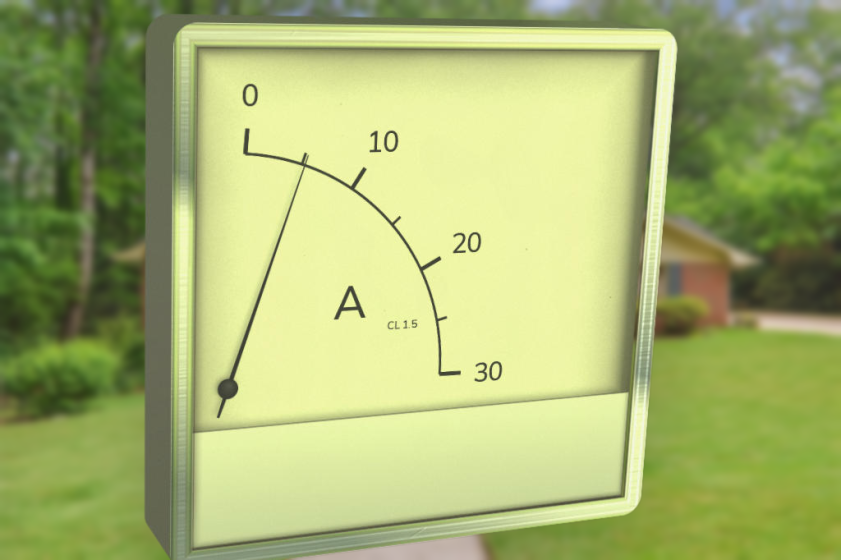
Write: A 5
